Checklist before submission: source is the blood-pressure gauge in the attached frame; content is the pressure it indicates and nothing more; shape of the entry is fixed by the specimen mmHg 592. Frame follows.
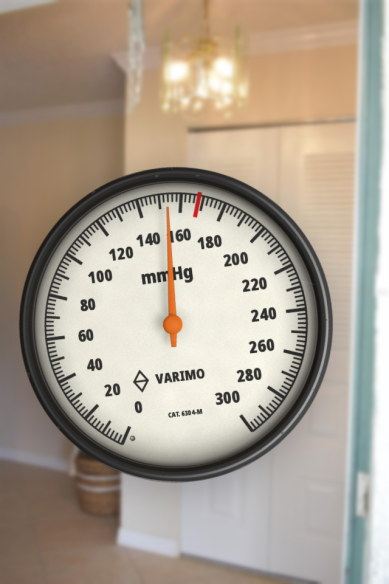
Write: mmHg 154
